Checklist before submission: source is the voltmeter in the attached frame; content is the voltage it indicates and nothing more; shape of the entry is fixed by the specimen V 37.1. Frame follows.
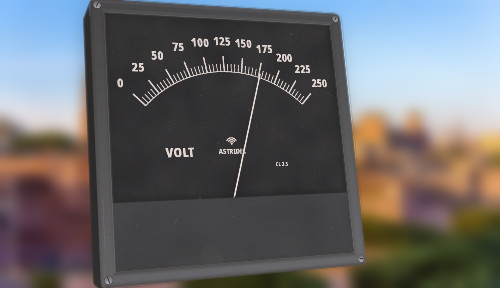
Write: V 175
